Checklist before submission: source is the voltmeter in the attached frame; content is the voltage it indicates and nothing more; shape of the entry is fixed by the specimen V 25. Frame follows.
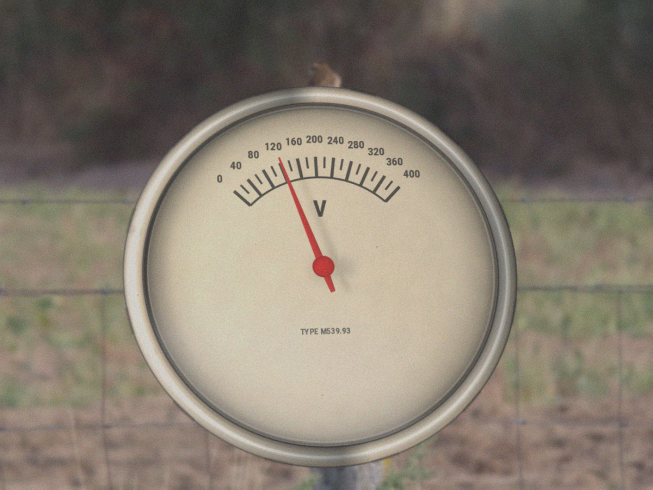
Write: V 120
